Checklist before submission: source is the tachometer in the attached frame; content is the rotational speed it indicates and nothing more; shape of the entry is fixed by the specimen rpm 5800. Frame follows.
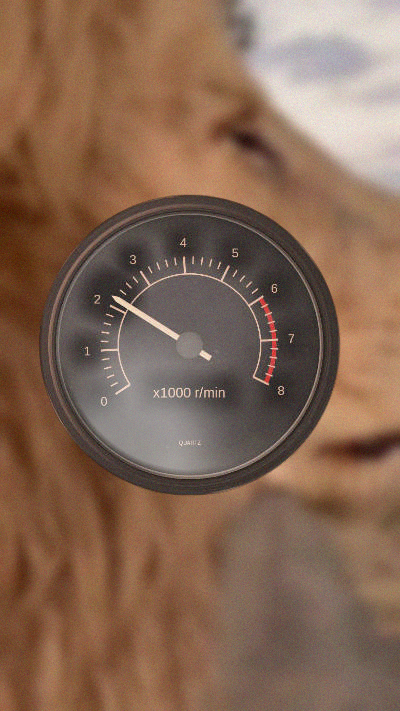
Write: rpm 2200
